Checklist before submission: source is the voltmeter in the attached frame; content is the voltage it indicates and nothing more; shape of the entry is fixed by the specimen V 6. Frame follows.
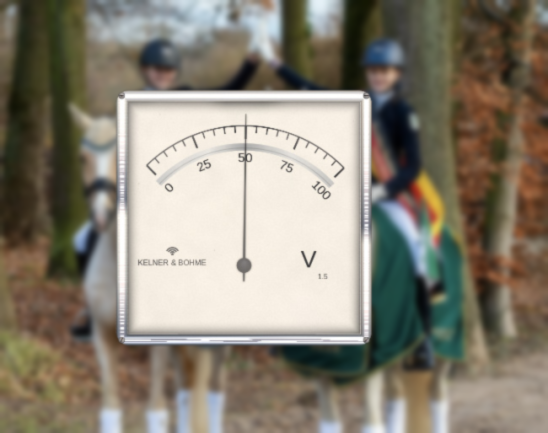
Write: V 50
